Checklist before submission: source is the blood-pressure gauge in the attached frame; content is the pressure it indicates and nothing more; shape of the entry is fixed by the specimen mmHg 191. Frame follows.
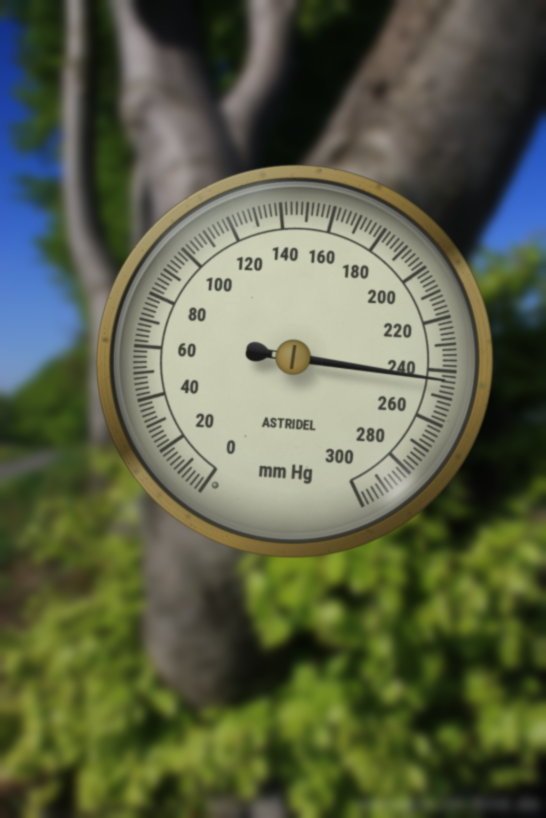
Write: mmHg 244
